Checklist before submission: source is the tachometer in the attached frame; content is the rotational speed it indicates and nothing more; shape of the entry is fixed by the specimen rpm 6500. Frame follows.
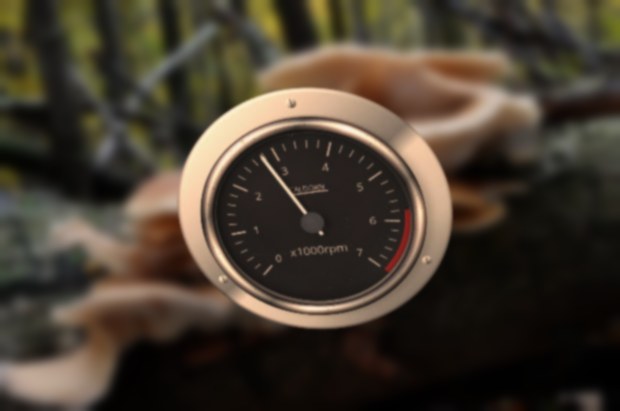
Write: rpm 2800
